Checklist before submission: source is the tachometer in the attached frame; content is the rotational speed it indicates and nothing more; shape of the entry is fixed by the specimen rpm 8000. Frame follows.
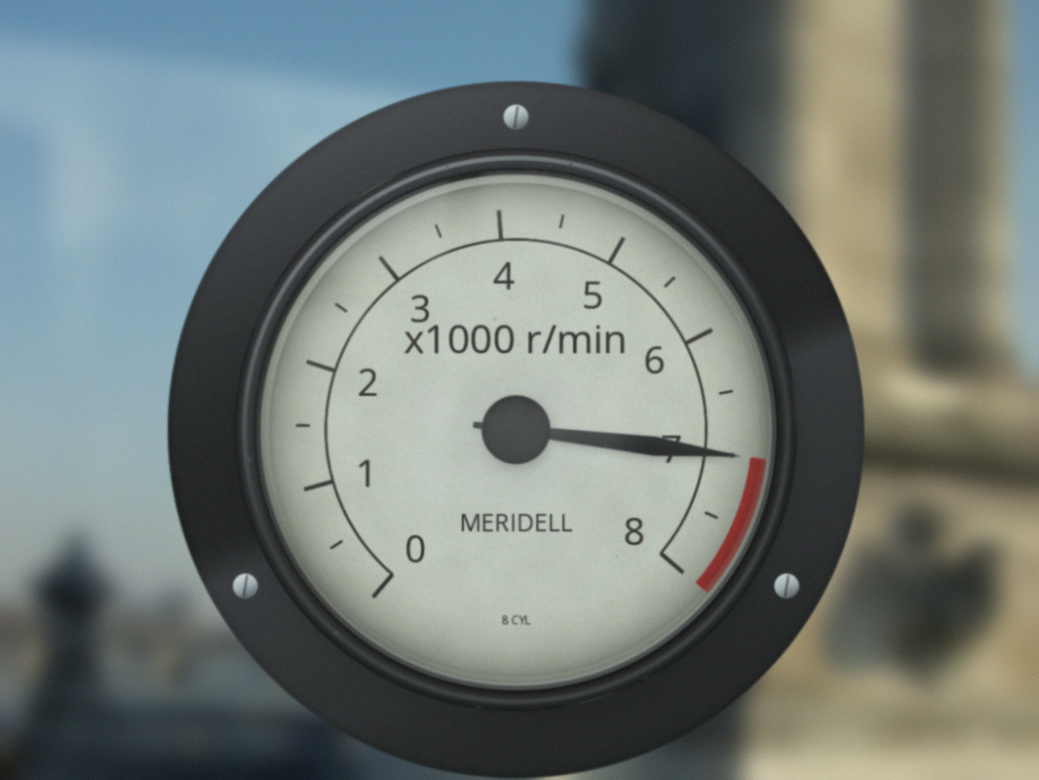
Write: rpm 7000
